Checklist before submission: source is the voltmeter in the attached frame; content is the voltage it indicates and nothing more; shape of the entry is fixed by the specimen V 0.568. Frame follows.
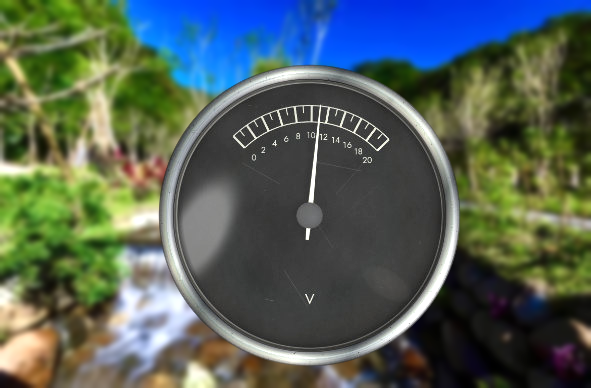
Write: V 11
